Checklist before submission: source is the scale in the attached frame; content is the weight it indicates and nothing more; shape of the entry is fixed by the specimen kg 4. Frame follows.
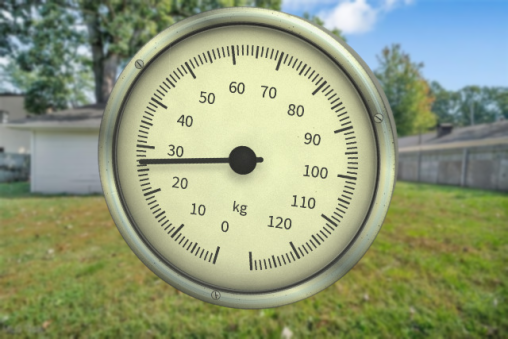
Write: kg 27
